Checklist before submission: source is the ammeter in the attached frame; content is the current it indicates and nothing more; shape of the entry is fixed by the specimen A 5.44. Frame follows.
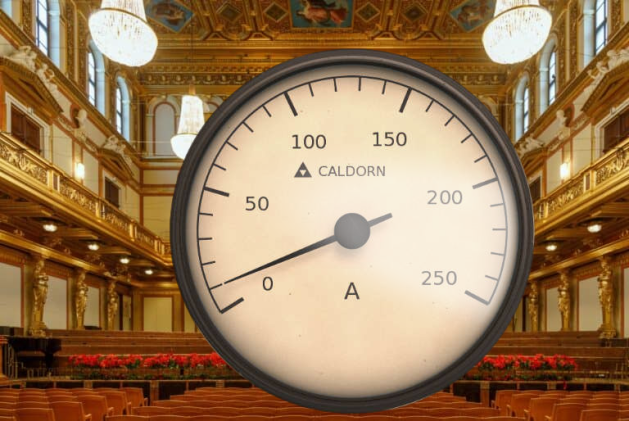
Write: A 10
